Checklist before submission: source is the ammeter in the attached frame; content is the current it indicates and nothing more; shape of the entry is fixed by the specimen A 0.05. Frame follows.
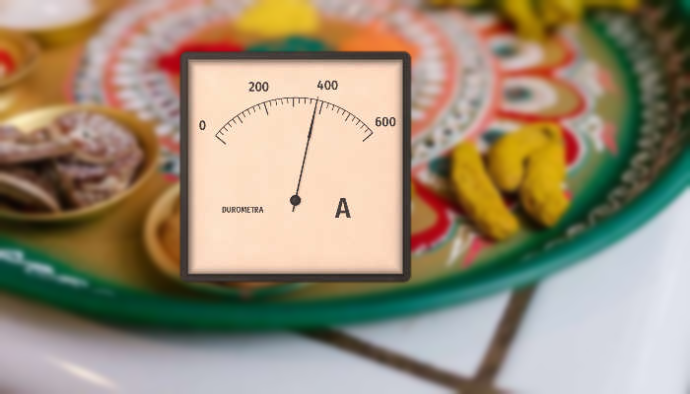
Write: A 380
